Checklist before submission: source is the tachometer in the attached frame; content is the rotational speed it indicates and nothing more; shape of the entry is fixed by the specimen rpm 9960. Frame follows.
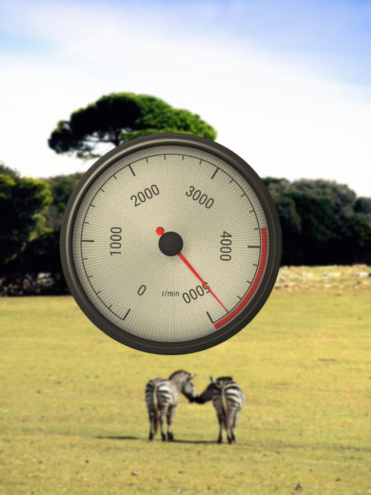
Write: rpm 4800
